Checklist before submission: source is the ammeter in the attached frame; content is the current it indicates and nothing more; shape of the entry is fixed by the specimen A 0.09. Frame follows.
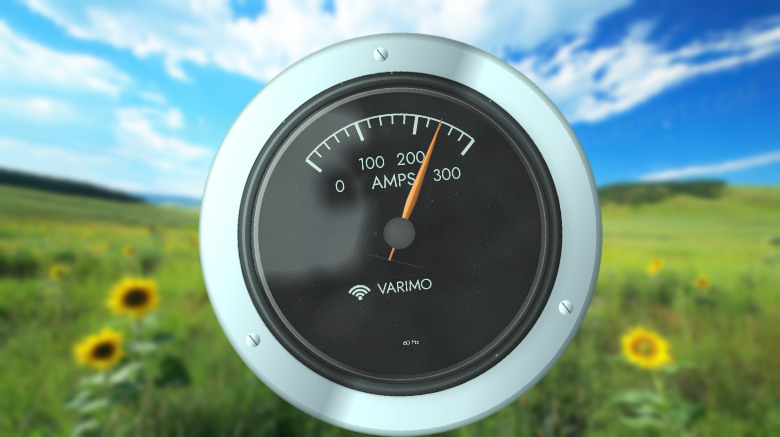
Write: A 240
